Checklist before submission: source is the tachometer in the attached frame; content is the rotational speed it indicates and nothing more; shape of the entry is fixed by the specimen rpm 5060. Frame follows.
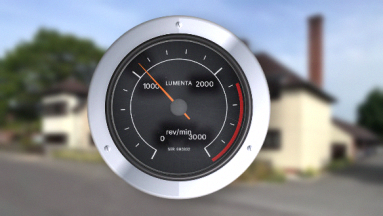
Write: rpm 1100
